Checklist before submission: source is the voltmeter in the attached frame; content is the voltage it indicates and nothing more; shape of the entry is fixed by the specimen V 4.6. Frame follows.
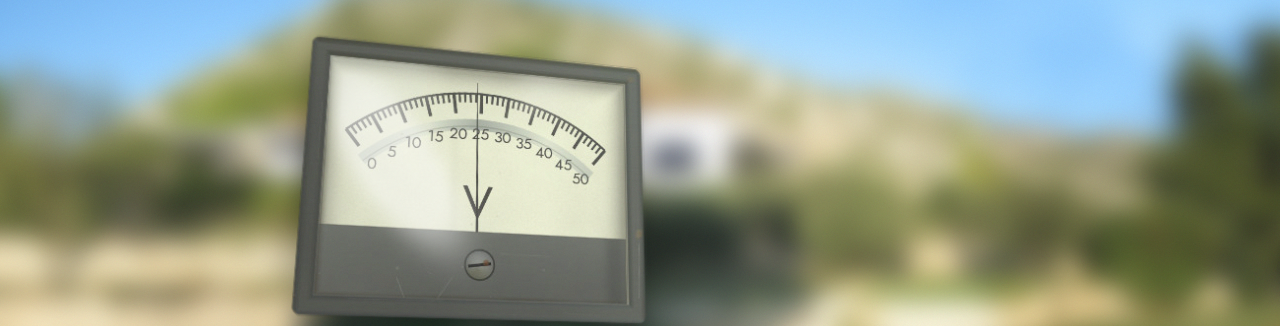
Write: V 24
